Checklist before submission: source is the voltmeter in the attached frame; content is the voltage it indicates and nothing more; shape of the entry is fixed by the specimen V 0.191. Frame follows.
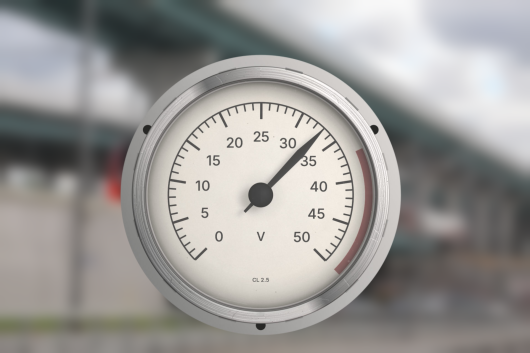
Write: V 33
